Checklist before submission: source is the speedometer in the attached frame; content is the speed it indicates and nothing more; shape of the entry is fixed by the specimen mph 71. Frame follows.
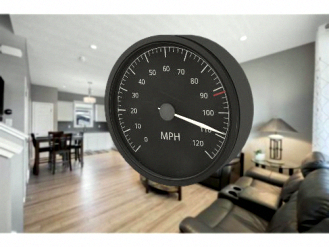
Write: mph 108
